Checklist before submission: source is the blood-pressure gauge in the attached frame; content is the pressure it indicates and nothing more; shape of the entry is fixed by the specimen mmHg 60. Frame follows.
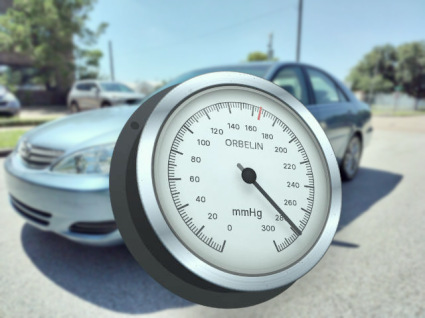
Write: mmHg 280
